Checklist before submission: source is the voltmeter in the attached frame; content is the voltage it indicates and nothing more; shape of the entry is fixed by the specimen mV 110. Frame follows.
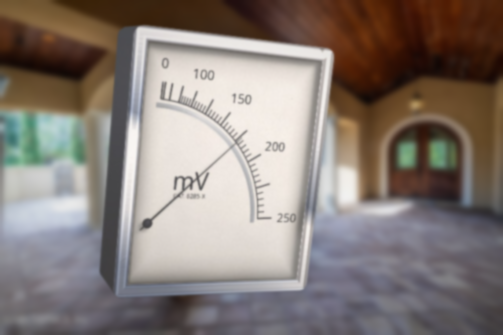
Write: mV 175
